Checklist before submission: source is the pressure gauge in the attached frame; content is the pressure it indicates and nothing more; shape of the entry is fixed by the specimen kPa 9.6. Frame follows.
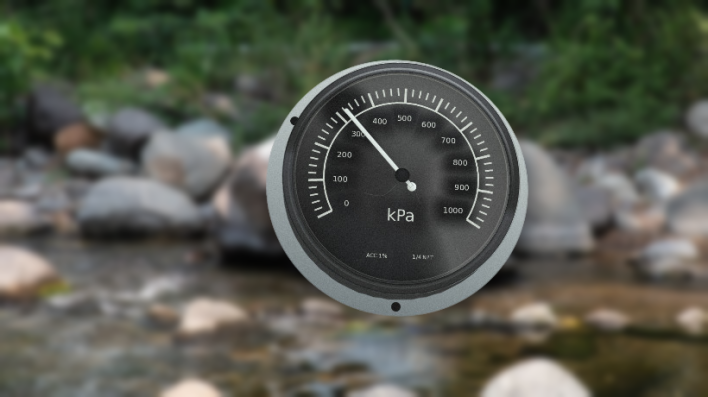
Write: kPa 320
